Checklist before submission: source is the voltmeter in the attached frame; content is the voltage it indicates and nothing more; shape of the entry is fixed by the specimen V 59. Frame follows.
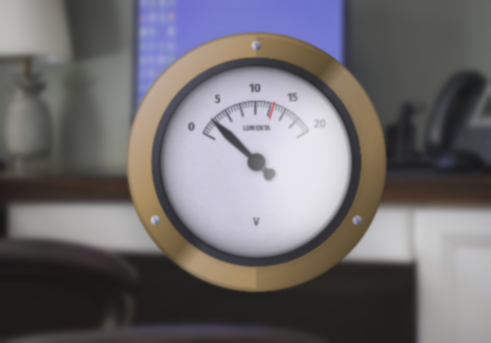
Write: V 2.5
